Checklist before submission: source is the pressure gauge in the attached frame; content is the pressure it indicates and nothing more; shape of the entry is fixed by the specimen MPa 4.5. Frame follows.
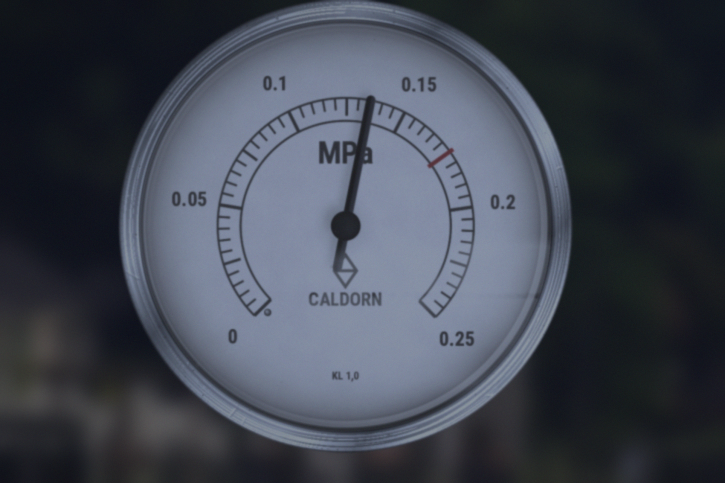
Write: MPa 0.135
